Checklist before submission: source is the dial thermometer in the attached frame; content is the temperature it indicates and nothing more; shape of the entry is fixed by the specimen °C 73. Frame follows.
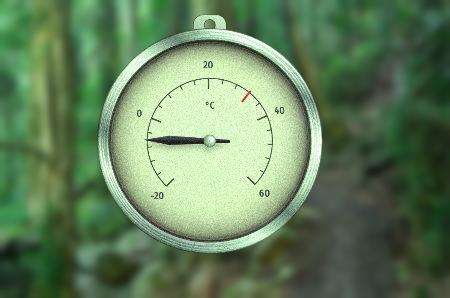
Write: °C -6
